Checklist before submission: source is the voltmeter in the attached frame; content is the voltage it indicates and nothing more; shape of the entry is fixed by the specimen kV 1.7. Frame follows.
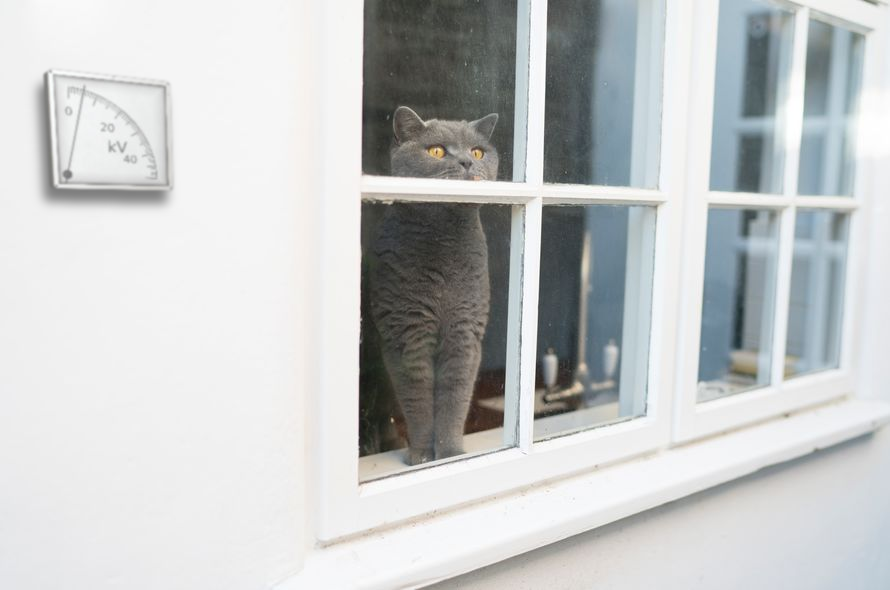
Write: kV 5
